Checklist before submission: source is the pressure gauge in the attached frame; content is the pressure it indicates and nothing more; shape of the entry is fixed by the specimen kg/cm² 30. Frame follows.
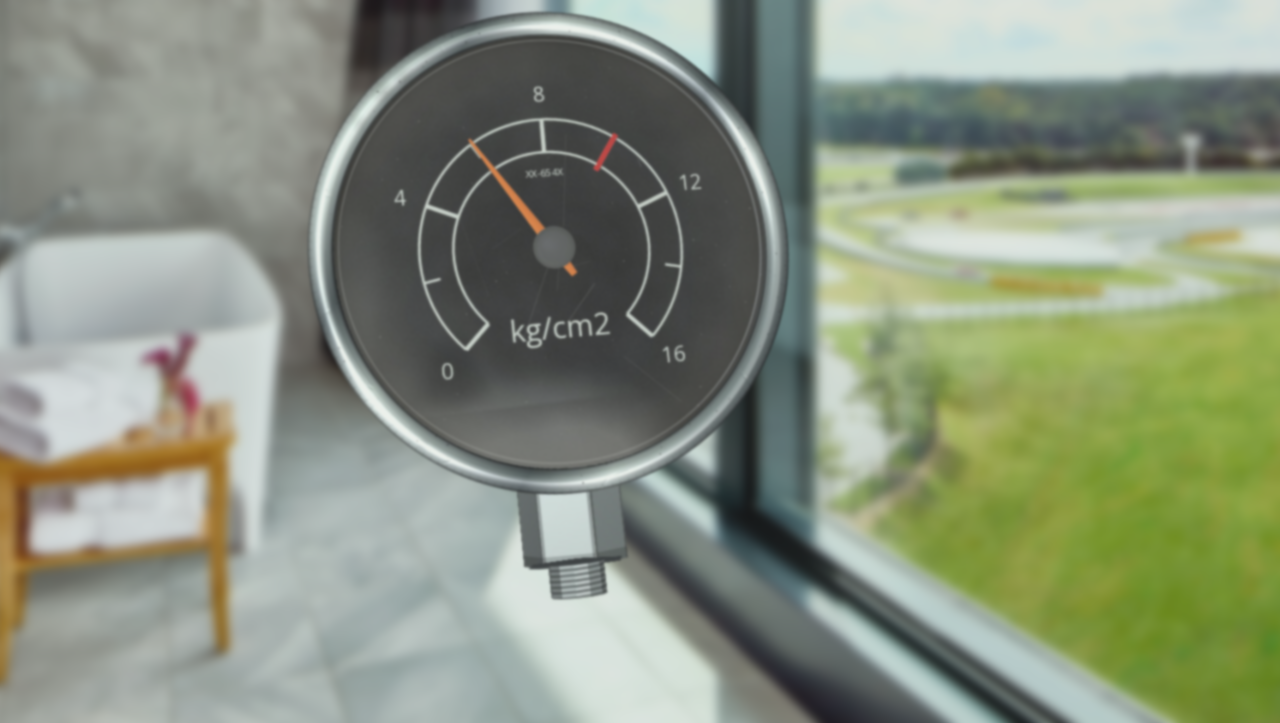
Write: kg/cm² 6
